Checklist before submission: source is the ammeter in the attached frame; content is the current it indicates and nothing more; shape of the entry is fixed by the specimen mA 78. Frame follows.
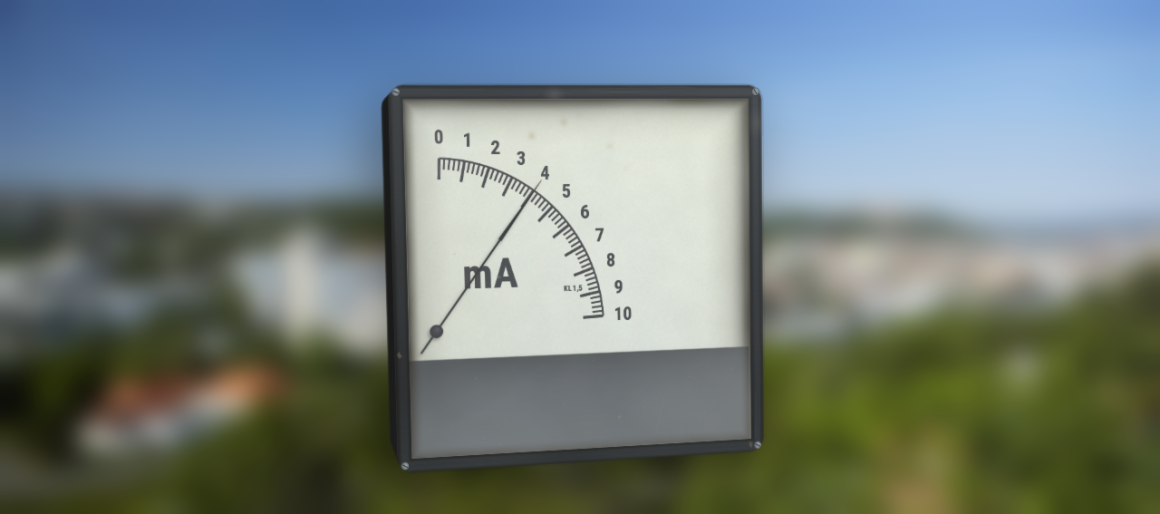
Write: mA 4
